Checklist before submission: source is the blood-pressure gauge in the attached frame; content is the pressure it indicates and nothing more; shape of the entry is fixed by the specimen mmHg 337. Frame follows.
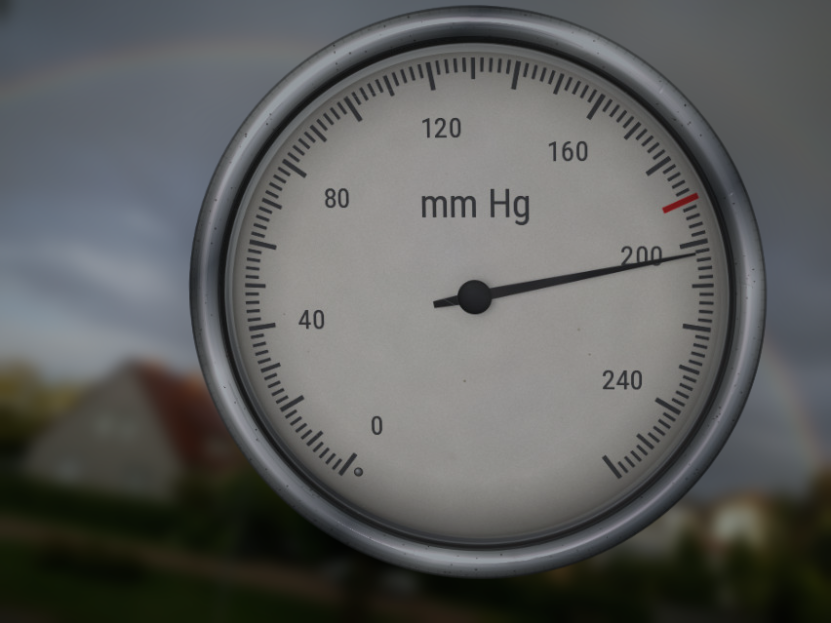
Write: mmHg 202
